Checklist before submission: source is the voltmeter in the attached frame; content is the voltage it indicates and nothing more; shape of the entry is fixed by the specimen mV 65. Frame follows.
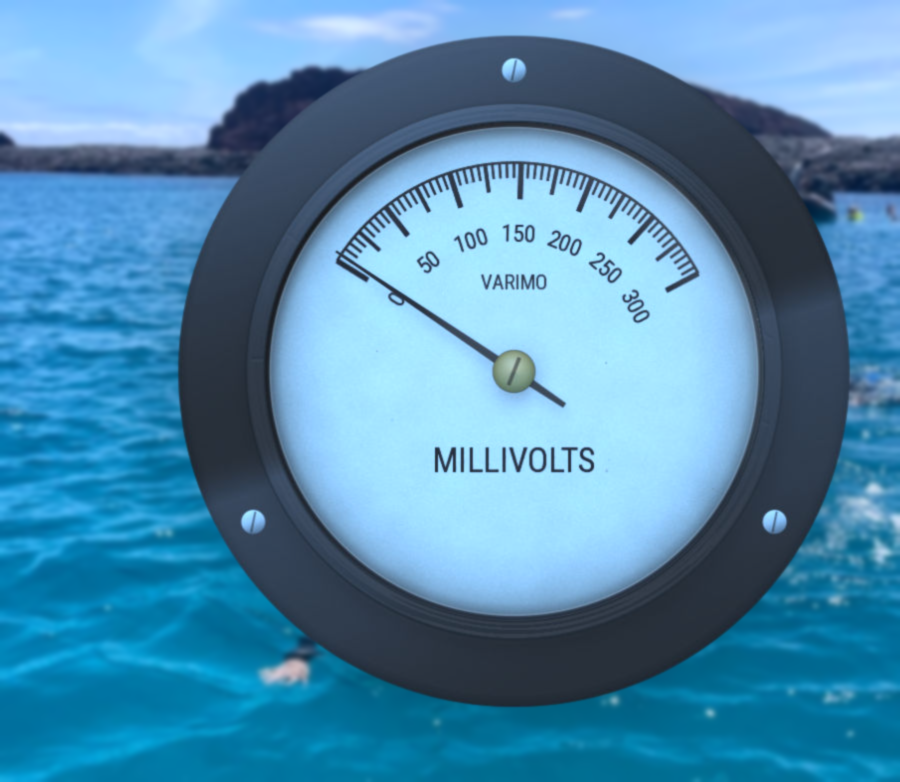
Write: mV 5
